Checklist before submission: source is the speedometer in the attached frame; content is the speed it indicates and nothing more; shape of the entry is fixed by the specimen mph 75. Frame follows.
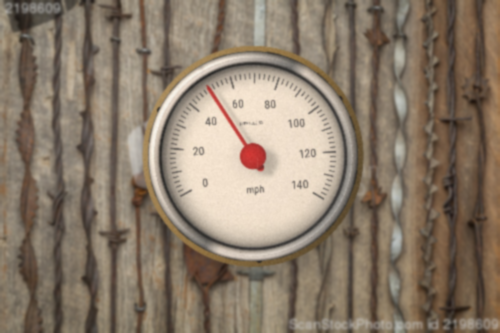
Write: mph 50
